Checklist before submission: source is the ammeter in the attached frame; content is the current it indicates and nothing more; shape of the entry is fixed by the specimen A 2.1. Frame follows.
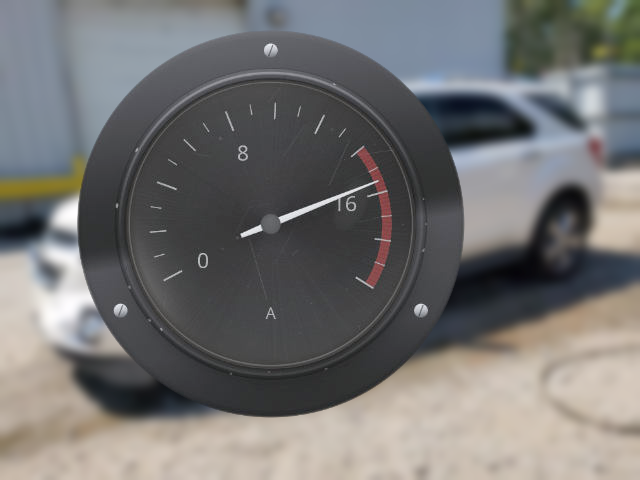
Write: A 15.5
